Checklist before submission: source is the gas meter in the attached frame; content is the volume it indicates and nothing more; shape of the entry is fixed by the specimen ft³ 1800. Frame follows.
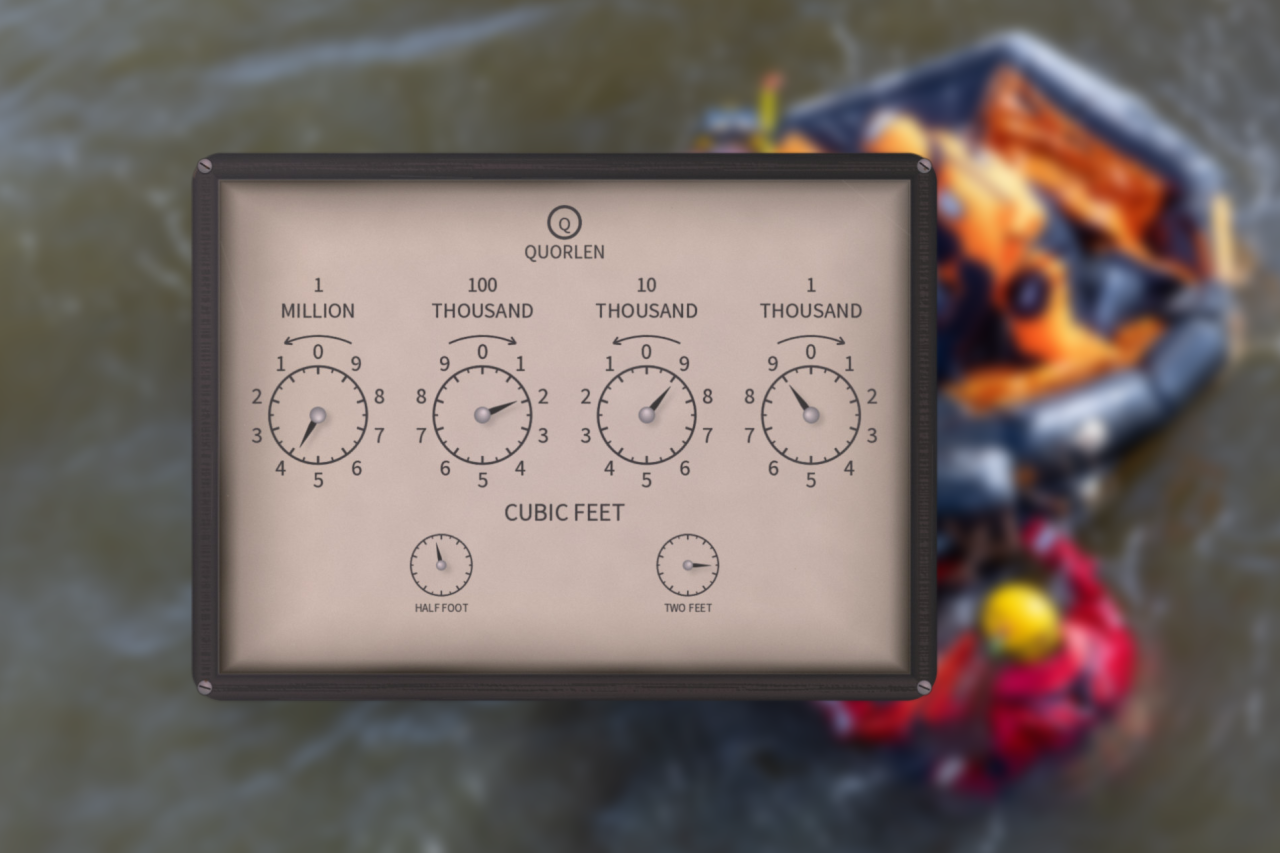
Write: ft³ 418900
